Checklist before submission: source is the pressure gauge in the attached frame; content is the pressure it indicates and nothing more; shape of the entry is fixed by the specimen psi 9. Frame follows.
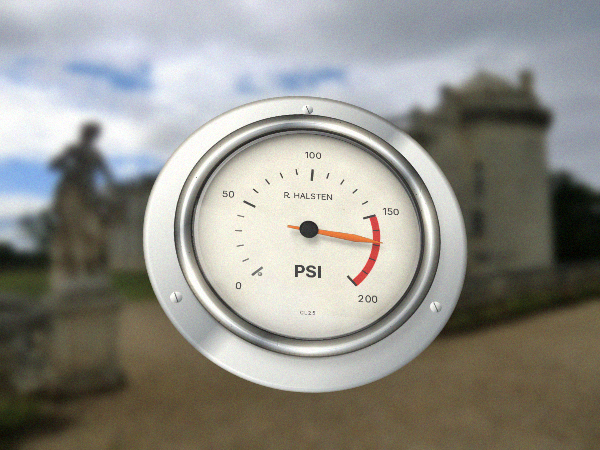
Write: psi 170
